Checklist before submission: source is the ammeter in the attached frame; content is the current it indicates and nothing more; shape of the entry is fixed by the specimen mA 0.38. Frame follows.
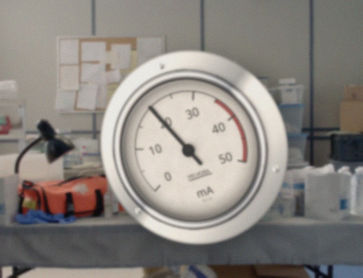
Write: mA 20
